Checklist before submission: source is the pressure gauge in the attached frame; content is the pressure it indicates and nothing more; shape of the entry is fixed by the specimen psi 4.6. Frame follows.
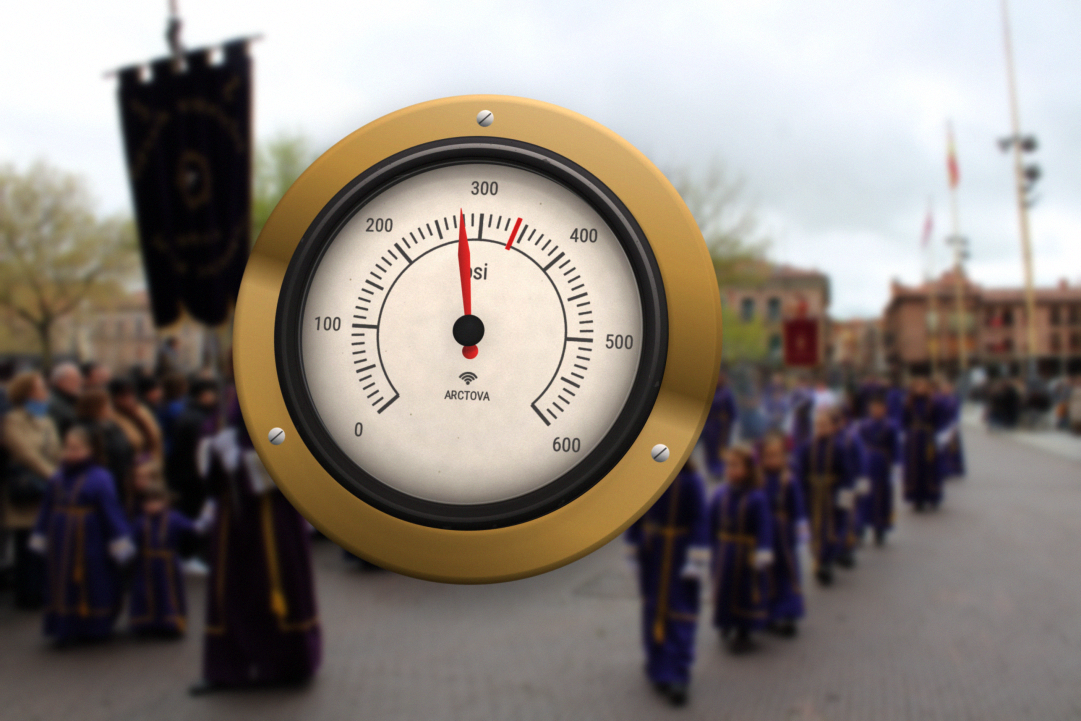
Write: psi 280
